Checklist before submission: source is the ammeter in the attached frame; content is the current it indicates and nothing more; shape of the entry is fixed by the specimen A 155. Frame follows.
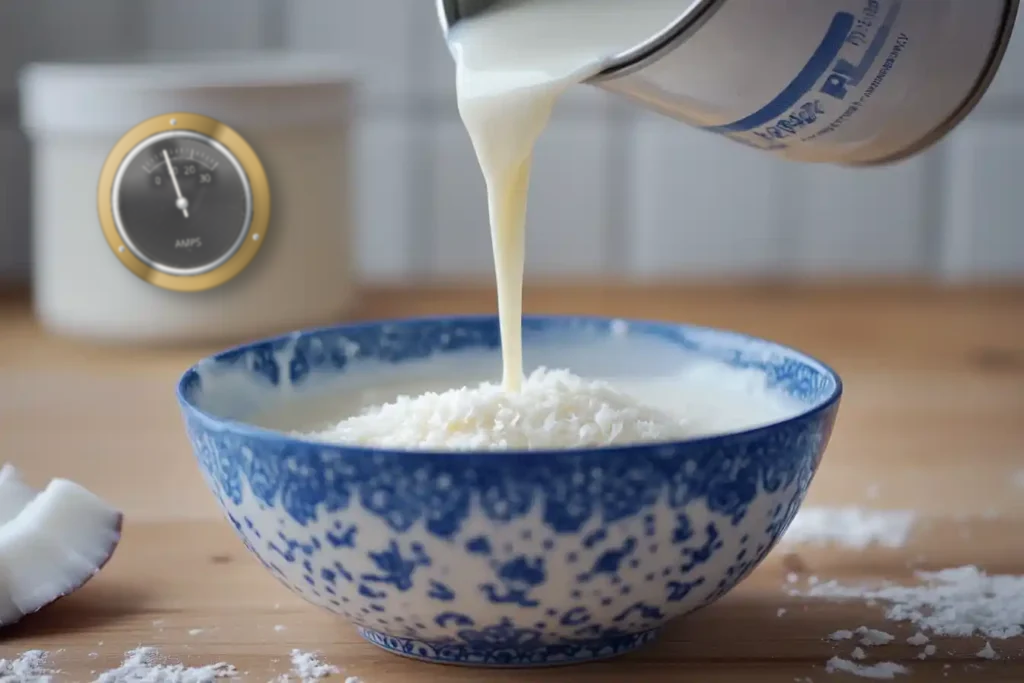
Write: A 10
